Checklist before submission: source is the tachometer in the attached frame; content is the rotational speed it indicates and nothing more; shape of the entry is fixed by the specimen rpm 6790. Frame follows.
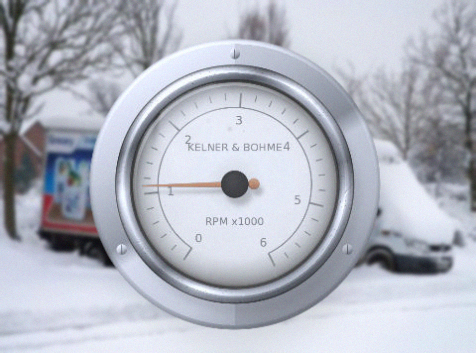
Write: rpm 1100
